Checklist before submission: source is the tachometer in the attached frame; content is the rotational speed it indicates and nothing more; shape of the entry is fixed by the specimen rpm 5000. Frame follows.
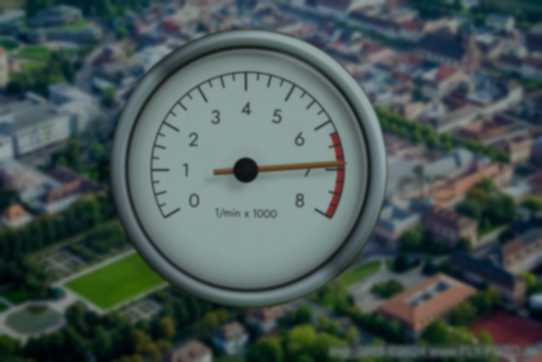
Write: rpm 6875
